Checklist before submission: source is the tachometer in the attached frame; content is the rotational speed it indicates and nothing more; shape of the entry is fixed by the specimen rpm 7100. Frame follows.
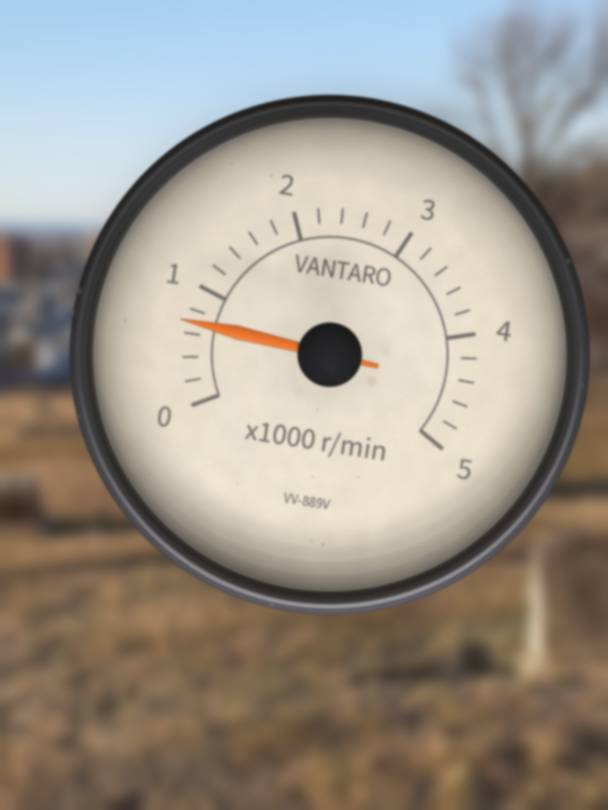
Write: rpm 700
